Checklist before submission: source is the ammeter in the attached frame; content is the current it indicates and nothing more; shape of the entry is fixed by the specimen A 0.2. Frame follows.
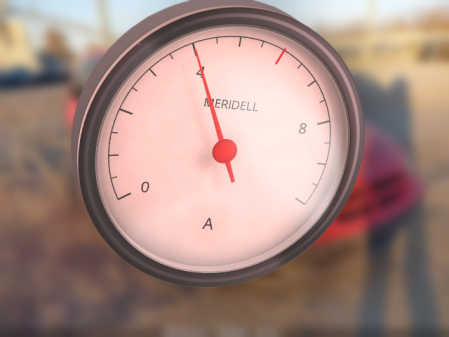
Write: A 4
